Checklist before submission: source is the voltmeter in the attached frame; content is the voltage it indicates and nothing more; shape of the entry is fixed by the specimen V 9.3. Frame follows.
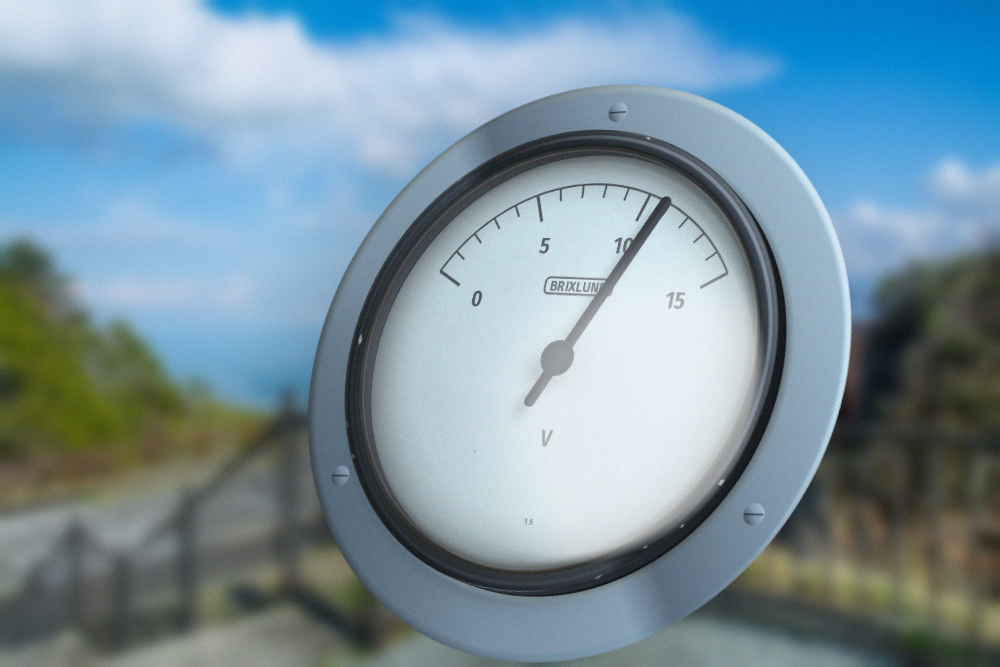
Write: V 11
